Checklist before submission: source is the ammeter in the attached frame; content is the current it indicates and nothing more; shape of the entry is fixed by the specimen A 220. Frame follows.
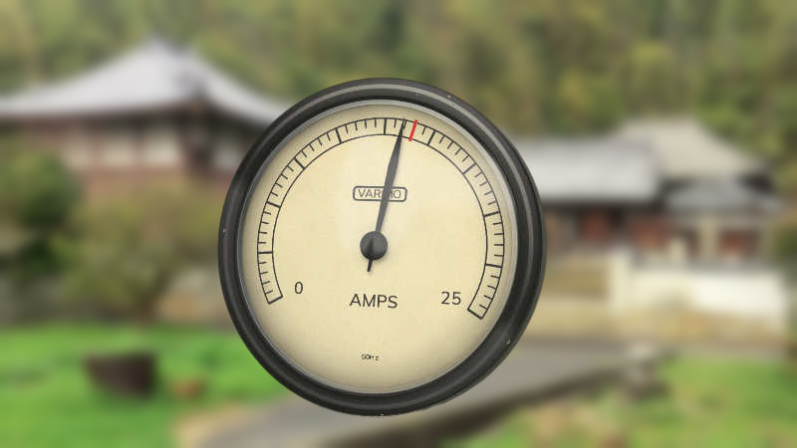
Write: A 13.5
